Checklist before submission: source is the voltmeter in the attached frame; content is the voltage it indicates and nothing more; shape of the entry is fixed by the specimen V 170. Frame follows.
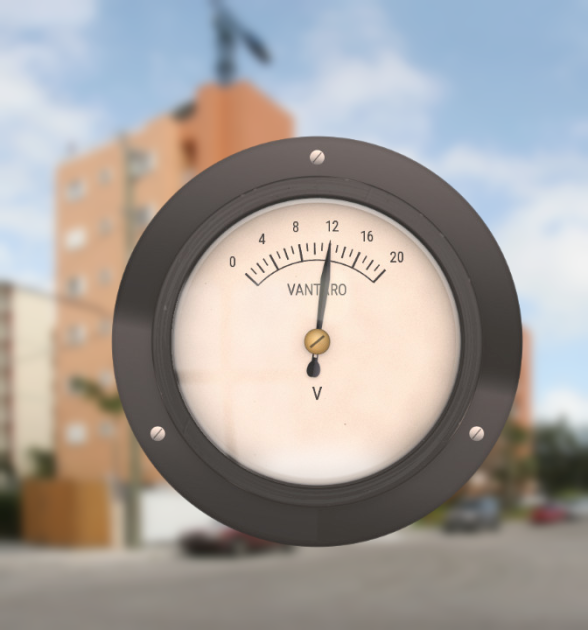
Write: V 12
